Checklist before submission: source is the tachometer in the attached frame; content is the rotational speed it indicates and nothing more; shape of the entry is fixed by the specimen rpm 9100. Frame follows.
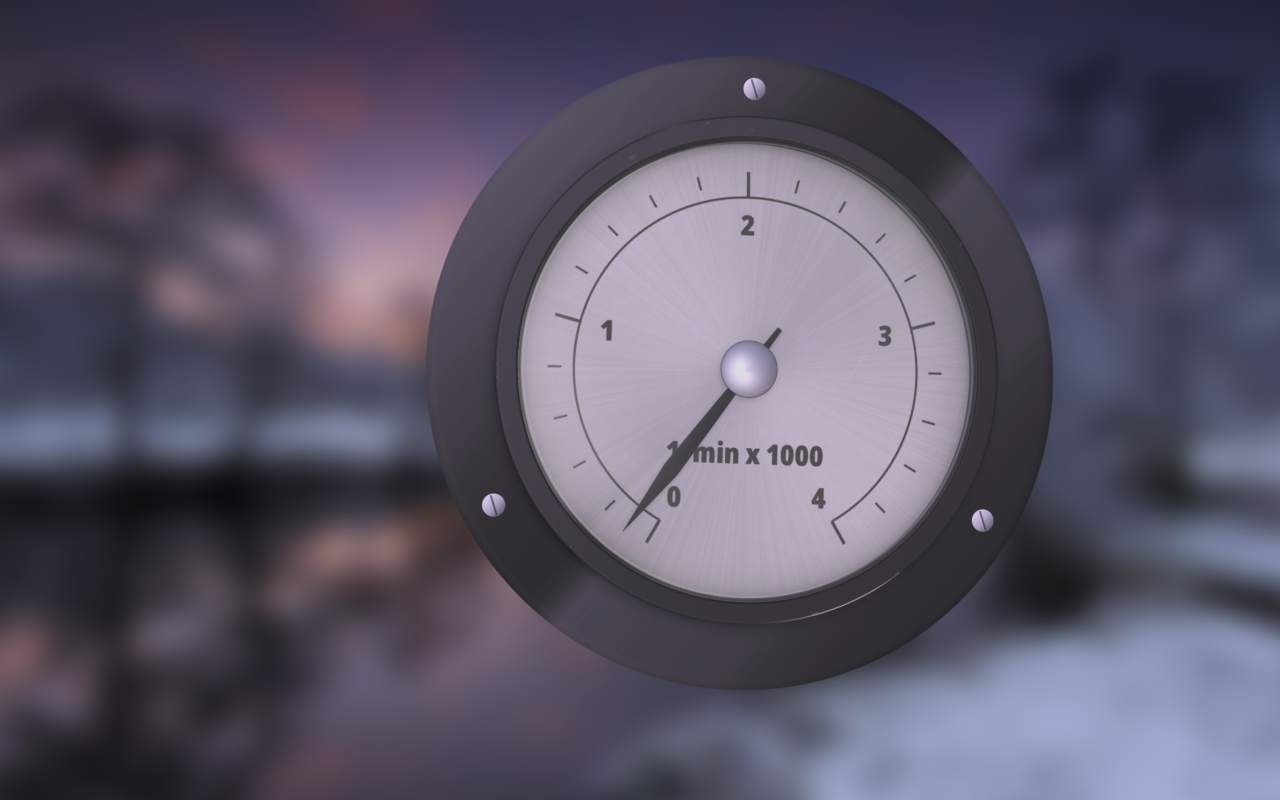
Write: rpm 100
